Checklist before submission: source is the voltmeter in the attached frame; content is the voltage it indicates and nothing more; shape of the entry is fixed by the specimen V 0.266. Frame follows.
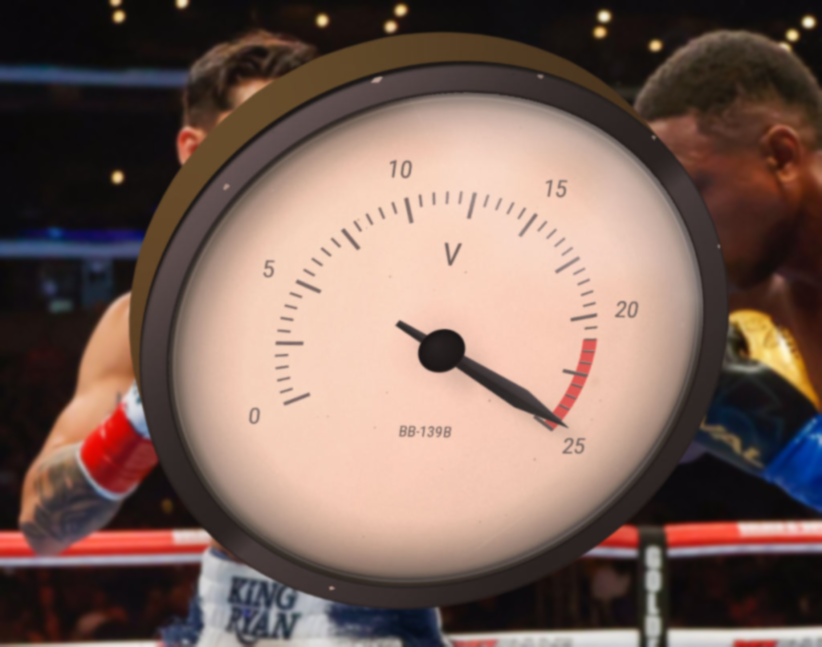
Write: V 24.5
